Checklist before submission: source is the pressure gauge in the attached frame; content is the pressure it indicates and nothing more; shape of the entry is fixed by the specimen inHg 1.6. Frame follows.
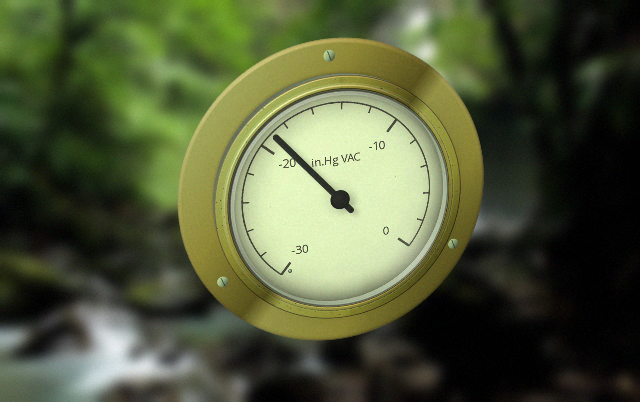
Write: inHg -19
